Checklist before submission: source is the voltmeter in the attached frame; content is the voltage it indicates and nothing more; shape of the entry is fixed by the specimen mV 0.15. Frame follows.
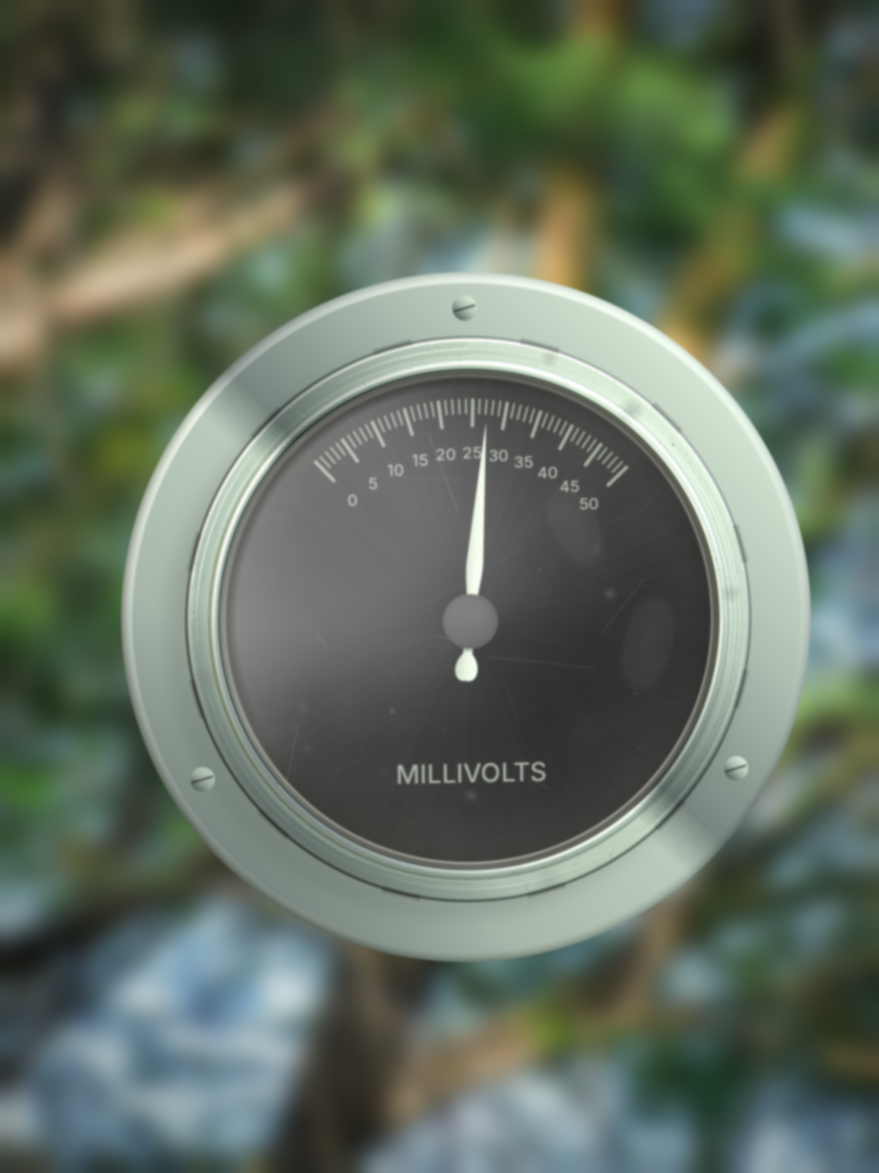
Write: mV 27
